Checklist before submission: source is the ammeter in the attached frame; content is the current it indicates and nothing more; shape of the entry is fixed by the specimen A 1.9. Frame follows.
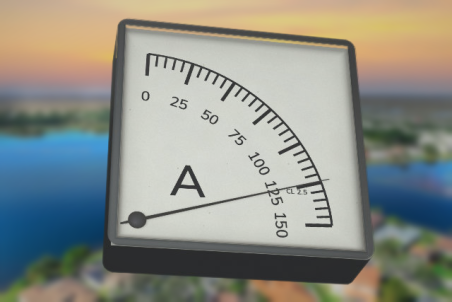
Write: A 125
